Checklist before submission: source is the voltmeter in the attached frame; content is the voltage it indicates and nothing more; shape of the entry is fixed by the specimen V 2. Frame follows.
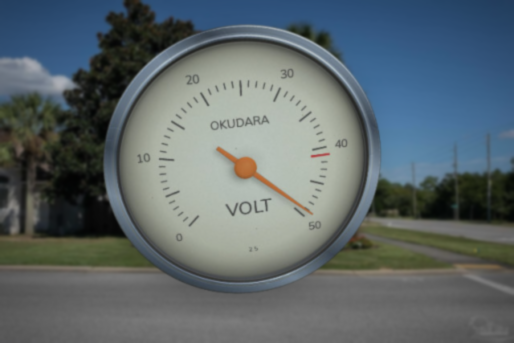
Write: V 49
